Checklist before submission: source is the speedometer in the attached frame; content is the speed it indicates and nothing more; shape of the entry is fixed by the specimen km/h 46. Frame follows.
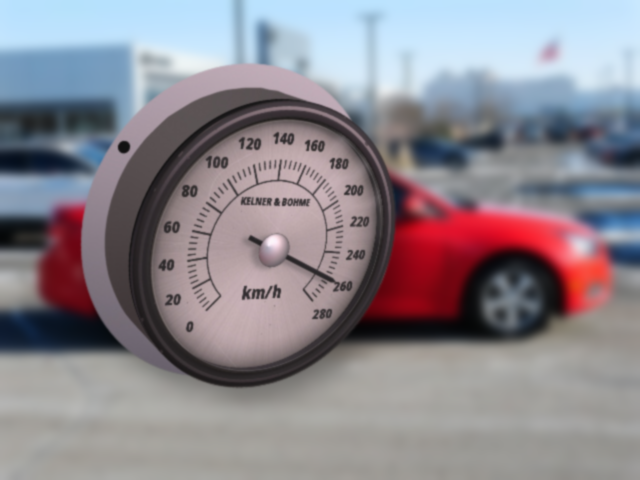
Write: km/h 260
